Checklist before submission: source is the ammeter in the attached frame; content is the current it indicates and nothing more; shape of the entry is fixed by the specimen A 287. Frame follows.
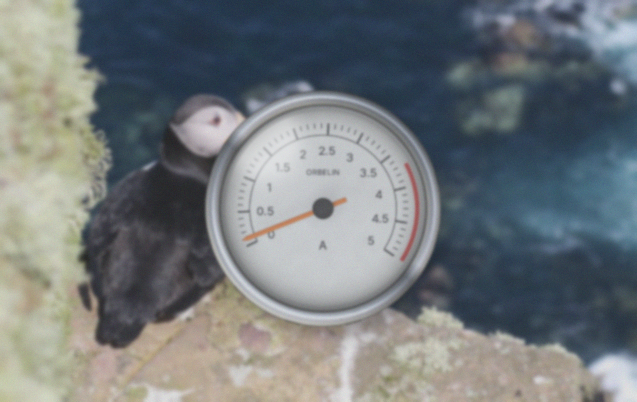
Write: A 0.1
